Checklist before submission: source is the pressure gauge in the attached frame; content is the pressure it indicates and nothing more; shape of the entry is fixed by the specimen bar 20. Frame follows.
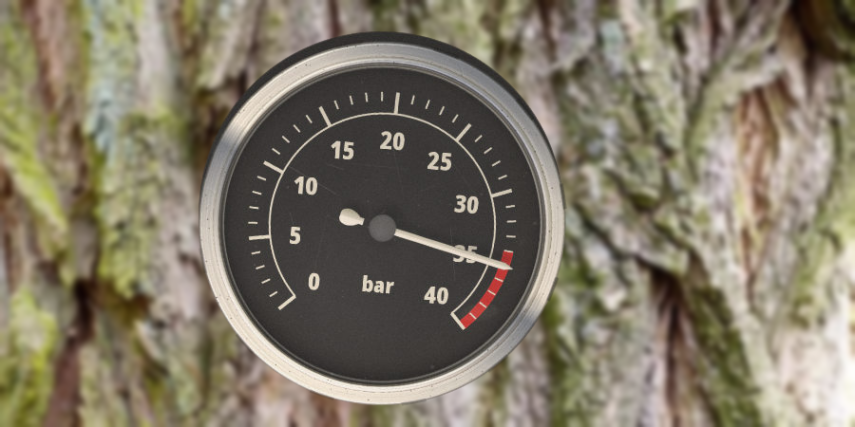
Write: bar 35
